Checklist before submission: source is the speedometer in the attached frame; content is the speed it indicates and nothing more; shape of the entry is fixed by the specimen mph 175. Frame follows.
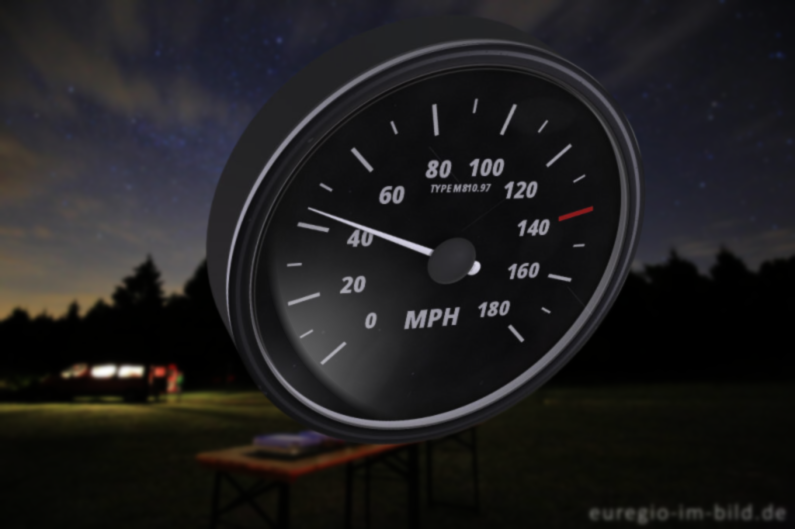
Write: mph 45
